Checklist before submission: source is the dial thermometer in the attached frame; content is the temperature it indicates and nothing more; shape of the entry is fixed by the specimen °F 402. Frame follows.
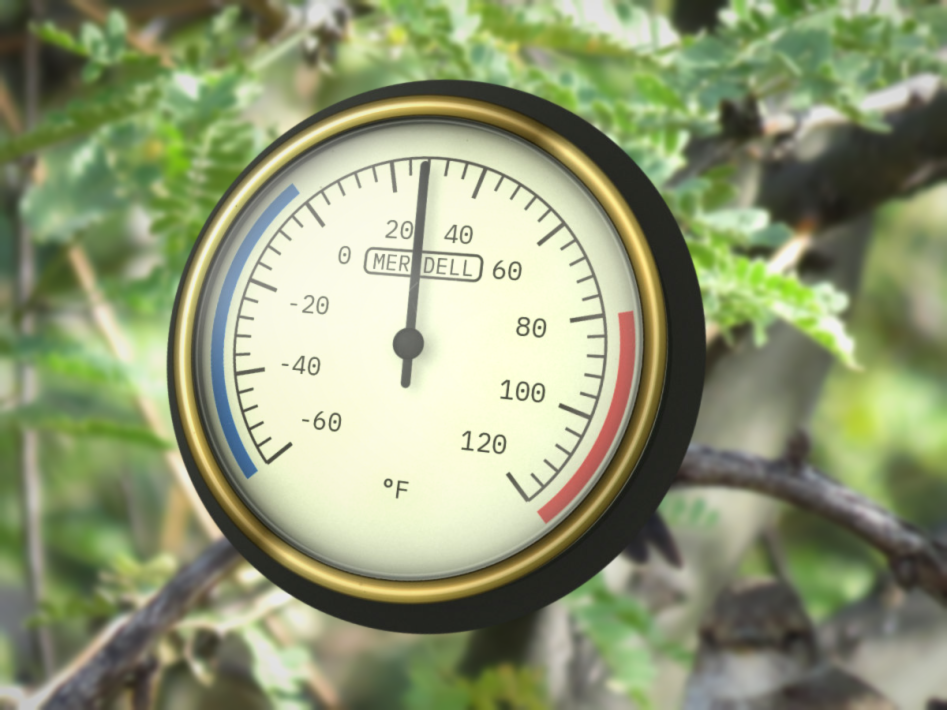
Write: °F 28
